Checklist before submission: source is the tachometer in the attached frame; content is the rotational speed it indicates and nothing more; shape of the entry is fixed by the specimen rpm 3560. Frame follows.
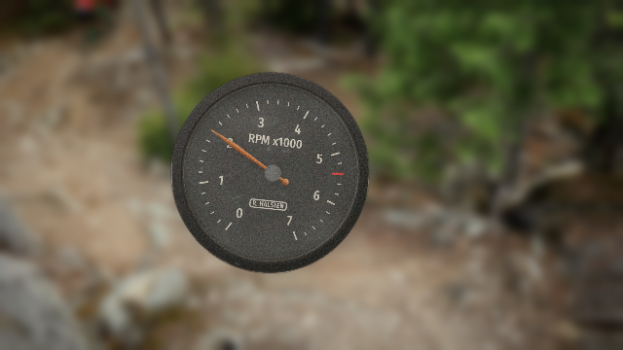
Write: rpm 2000
